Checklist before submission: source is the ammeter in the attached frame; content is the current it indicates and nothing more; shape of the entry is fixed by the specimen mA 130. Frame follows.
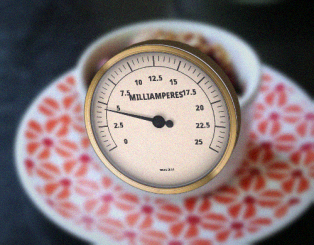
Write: mA 4.5
